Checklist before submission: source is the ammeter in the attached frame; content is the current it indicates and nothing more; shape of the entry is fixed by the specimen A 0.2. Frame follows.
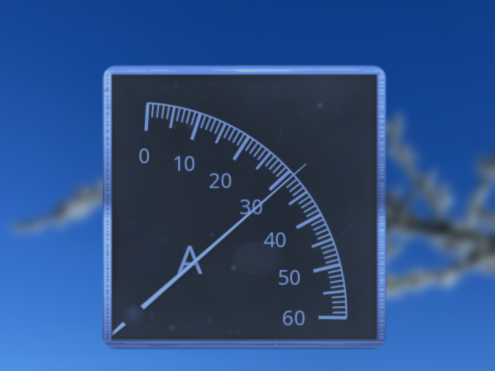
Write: A 31
